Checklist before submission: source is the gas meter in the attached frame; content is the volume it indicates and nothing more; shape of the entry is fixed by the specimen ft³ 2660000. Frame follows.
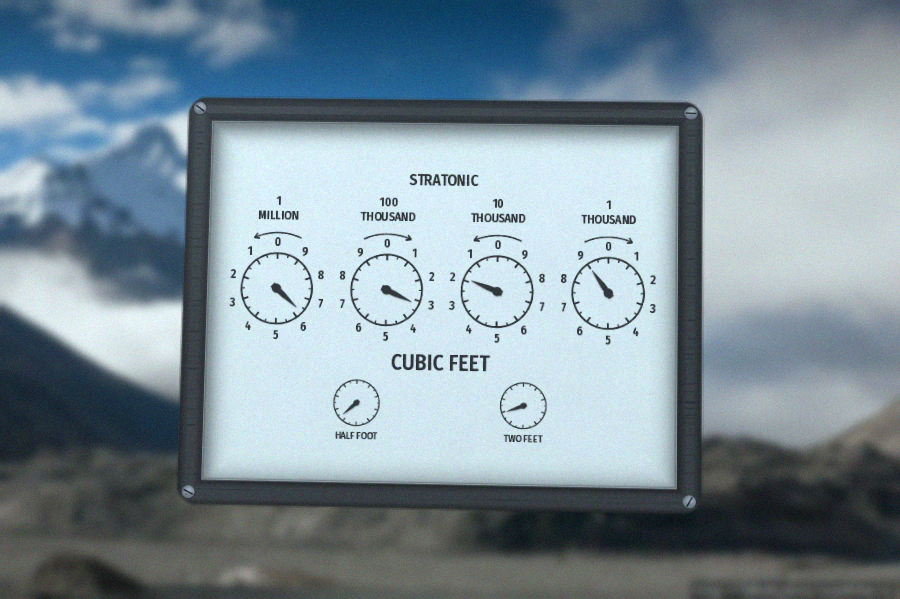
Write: ft³ 631900
